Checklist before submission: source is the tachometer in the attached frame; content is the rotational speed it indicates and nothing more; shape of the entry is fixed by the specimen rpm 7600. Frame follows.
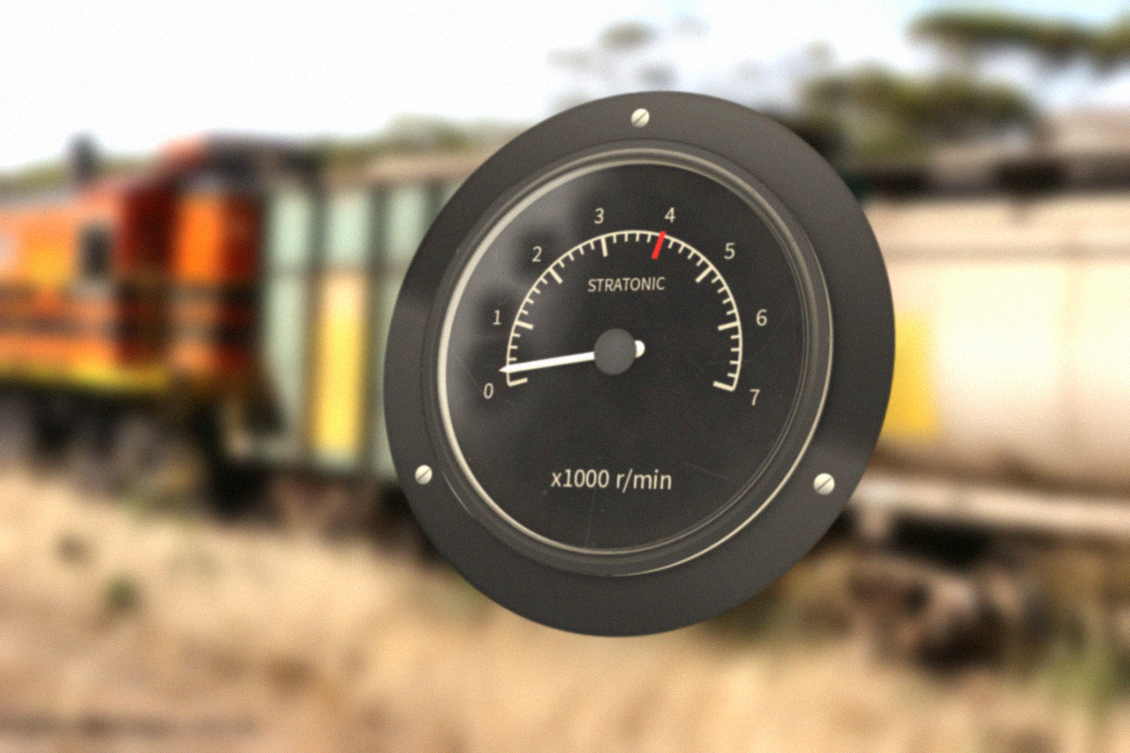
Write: rpm 200
